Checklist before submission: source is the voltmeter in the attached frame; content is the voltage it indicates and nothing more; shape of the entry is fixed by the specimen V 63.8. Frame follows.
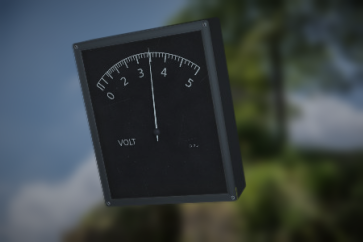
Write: V 3.5
